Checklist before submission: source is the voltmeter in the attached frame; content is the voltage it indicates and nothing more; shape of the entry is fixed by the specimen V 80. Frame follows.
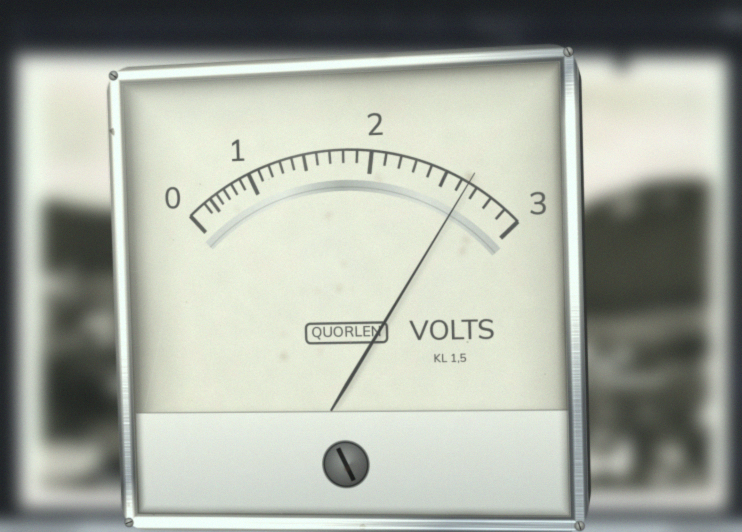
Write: V 2.65
